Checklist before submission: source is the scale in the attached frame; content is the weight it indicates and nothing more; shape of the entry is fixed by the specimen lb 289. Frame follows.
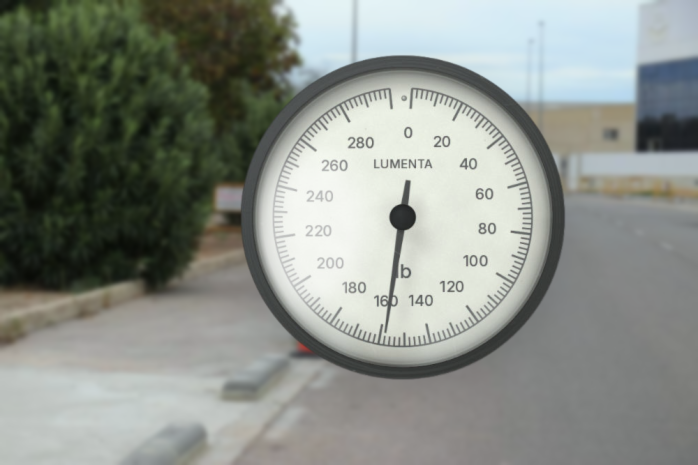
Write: lb 158
